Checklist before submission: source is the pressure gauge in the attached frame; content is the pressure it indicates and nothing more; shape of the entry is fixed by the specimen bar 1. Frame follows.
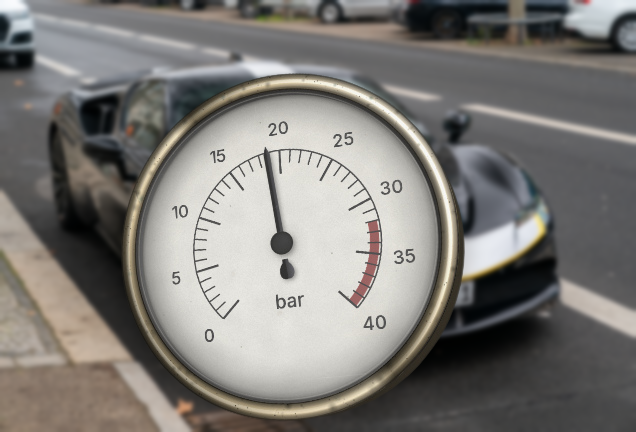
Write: bar 19
